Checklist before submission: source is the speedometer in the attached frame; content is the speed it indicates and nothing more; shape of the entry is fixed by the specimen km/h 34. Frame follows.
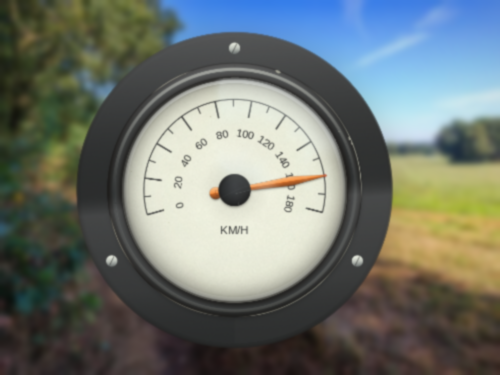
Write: km/h 160
